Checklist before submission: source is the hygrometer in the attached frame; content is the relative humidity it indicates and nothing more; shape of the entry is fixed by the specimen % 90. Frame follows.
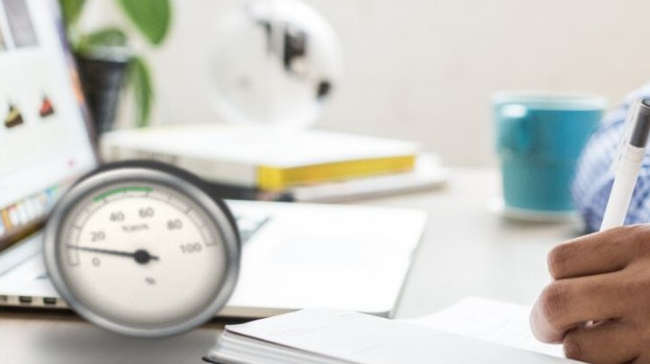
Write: % 10
